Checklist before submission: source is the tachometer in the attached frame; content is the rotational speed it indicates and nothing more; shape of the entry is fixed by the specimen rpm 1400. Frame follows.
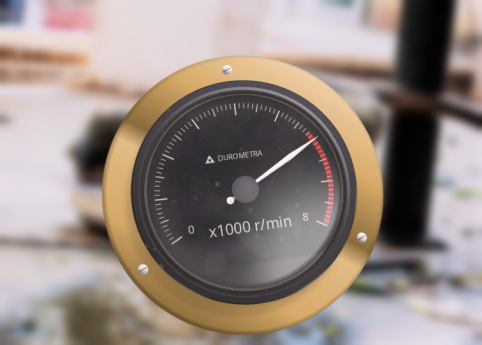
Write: rpm 6000
